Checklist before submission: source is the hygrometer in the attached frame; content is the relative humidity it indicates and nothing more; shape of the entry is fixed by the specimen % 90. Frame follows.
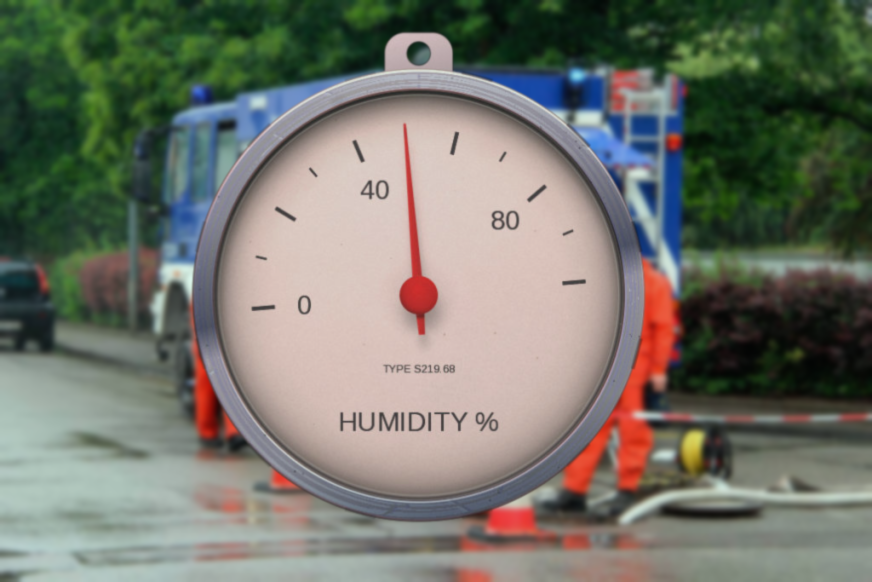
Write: % 50
